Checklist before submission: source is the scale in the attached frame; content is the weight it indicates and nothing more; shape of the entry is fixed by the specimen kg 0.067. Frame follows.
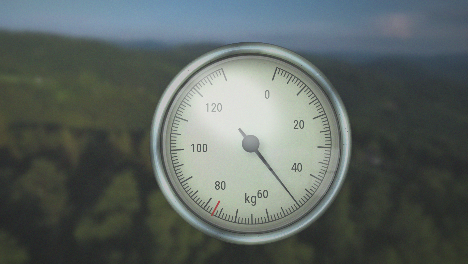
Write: kg 50
